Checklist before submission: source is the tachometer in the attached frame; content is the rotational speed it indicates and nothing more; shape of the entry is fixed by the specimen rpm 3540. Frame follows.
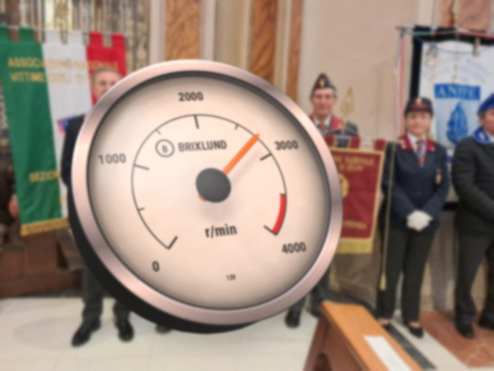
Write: rpm 2750
